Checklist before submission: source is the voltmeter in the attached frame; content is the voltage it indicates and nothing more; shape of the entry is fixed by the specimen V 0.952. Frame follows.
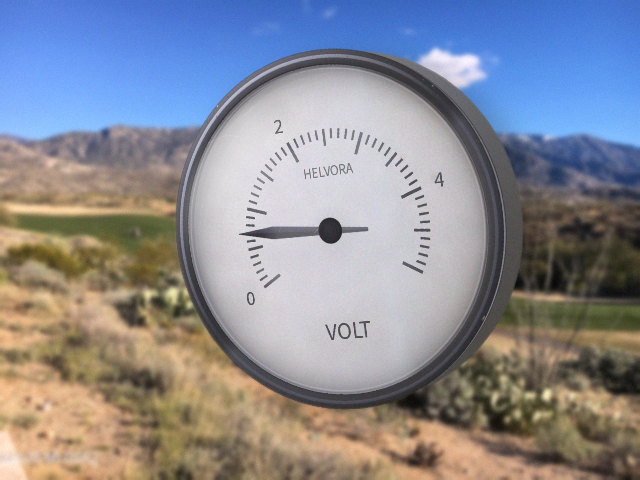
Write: V 0.7
